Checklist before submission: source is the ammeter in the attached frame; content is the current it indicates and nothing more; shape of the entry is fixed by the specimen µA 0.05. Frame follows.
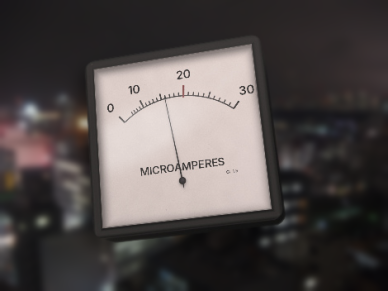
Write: µA 16
